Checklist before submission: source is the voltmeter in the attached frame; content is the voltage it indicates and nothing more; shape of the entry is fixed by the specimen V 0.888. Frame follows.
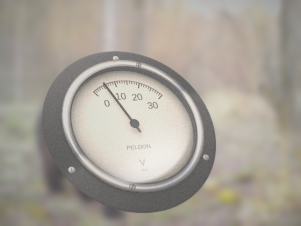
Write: V 5
